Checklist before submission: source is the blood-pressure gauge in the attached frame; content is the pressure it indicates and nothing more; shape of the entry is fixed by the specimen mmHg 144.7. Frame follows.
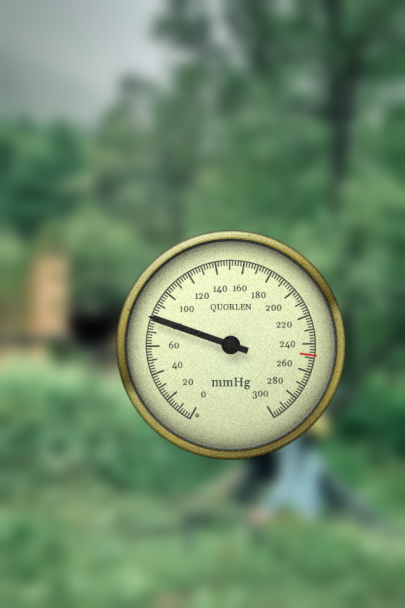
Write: mmHg 80
